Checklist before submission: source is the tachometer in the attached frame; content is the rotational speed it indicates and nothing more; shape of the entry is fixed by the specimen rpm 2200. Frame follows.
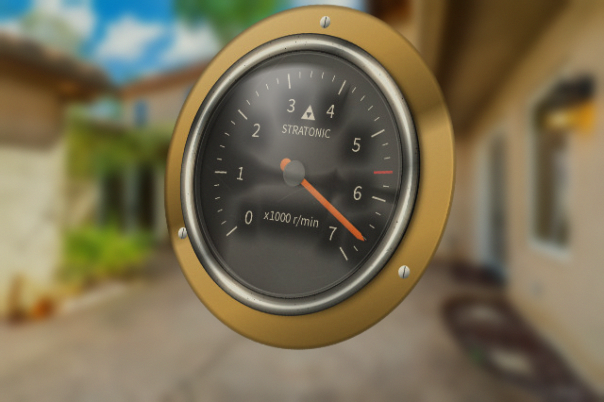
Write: rpm 6600
